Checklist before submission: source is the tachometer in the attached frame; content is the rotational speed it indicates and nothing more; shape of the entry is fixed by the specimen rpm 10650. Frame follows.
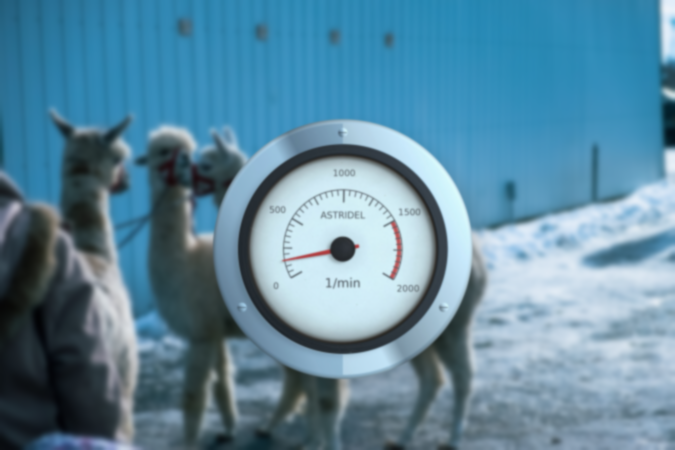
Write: rpm 150
